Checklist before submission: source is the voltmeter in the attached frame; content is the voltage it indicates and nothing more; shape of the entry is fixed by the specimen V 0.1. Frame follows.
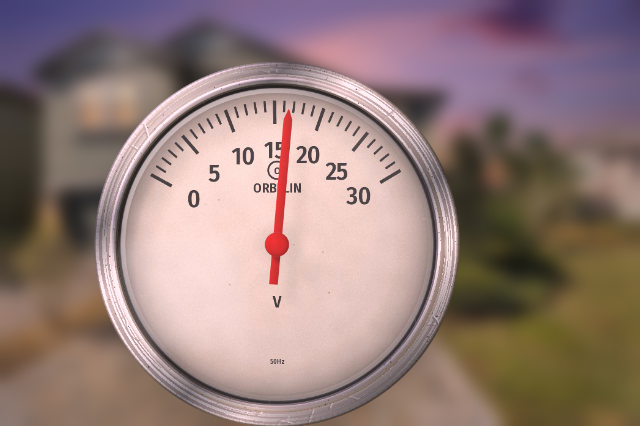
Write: V 16.5
